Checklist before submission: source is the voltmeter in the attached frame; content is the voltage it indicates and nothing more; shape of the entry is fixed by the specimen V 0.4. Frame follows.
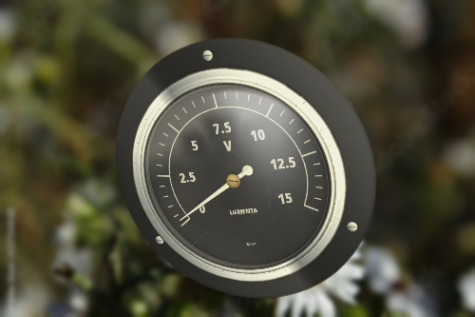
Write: V 0.25
